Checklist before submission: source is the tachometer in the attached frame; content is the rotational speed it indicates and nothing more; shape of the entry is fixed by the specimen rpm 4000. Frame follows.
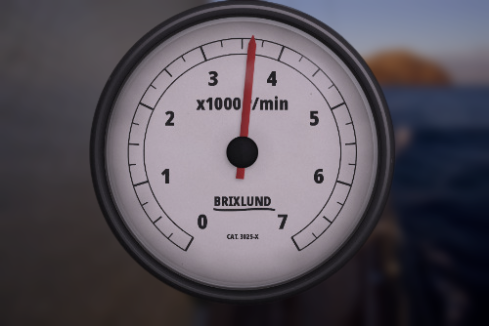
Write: rpm 3625
